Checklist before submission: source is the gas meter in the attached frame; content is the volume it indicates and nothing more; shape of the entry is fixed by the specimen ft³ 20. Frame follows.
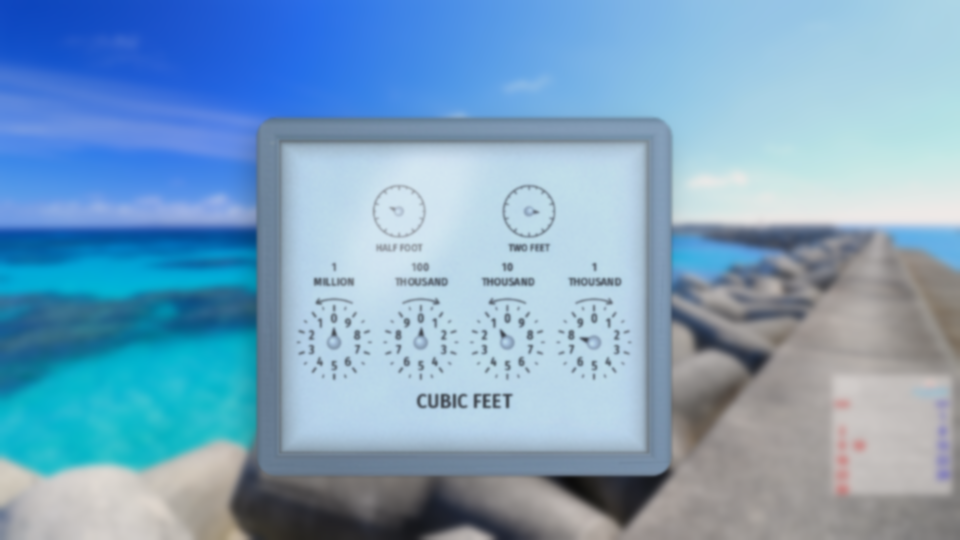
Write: ft³ 800
